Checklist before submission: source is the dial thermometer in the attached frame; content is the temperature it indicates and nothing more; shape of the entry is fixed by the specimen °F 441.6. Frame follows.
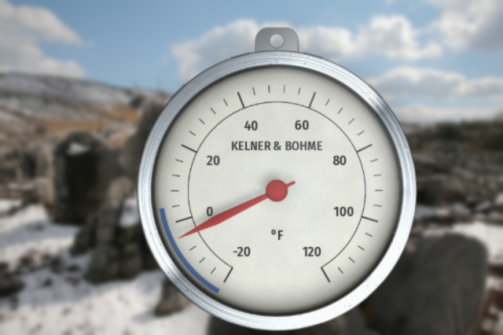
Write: °F -4
